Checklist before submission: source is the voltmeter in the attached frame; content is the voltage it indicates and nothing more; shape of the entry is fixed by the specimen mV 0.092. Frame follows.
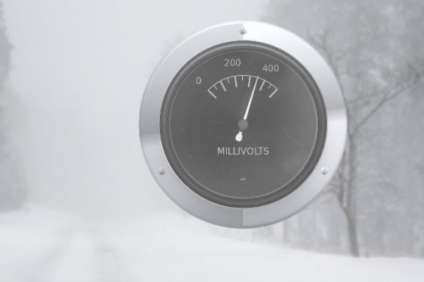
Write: mV 350
